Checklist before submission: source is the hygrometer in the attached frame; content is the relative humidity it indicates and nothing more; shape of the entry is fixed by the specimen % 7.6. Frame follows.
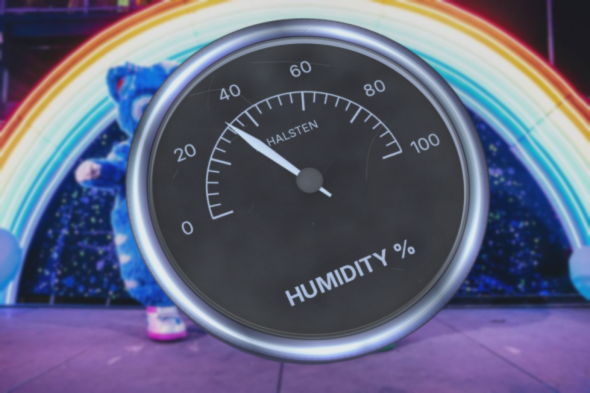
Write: % 32
